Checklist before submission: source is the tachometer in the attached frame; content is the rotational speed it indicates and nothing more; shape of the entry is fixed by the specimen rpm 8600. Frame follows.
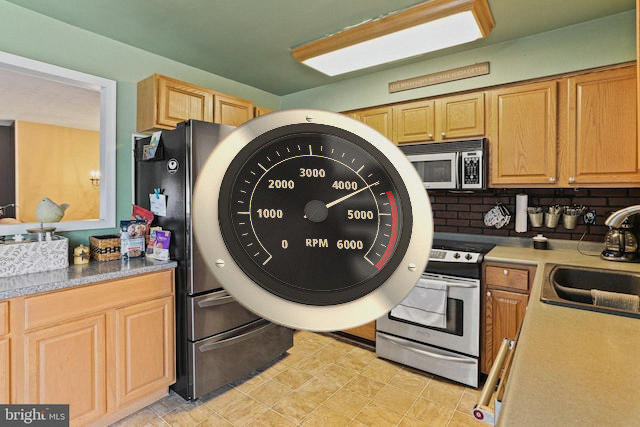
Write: rpm 4400
